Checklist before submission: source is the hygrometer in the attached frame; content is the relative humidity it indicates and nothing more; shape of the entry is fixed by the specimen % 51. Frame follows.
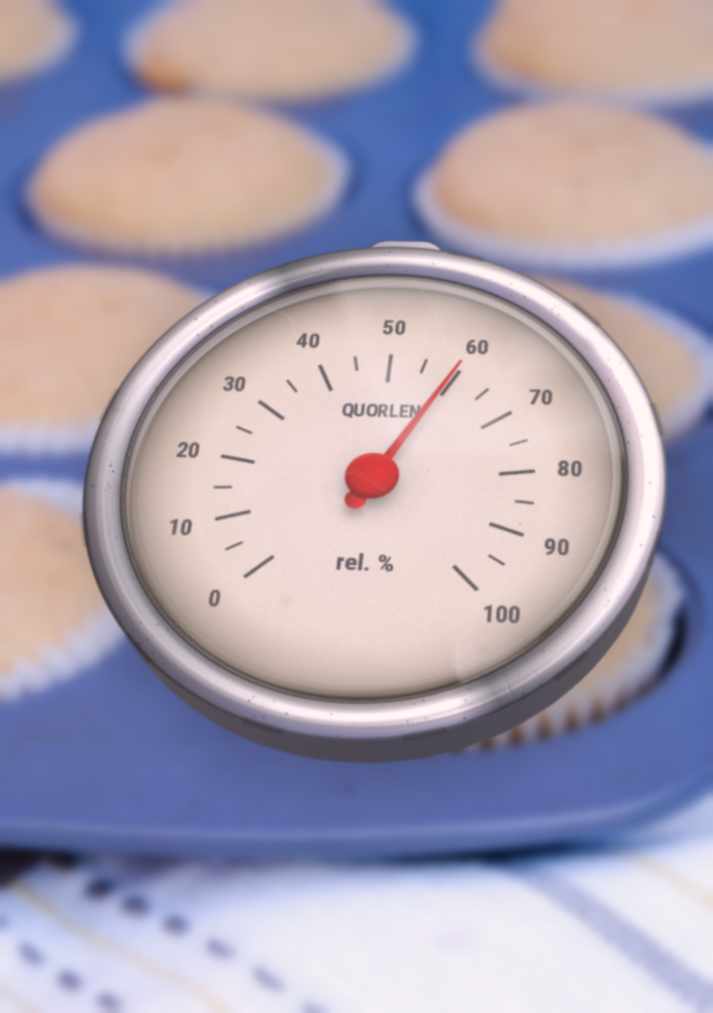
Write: % 60
